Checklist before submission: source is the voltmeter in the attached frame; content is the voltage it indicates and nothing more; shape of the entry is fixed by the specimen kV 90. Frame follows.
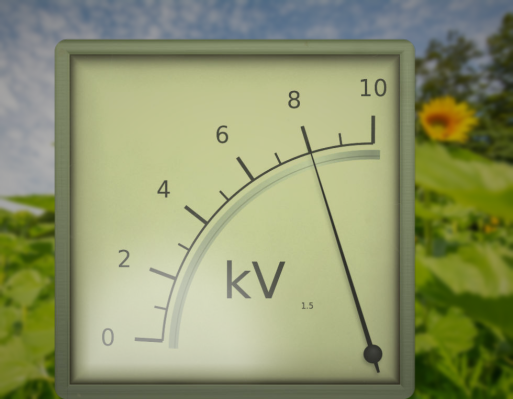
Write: kV 8
